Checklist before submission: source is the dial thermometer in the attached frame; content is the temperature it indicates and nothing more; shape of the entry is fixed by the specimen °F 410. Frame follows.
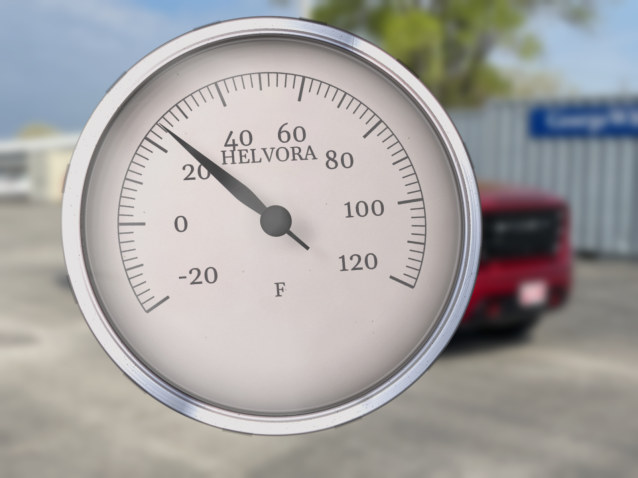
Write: °F 24
